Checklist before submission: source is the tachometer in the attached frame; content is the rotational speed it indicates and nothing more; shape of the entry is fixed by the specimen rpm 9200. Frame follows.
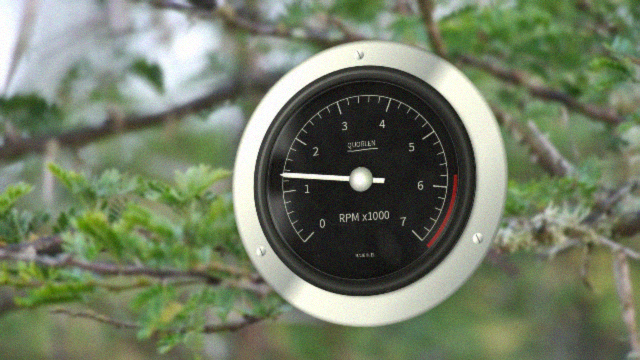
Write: rpm 1300
